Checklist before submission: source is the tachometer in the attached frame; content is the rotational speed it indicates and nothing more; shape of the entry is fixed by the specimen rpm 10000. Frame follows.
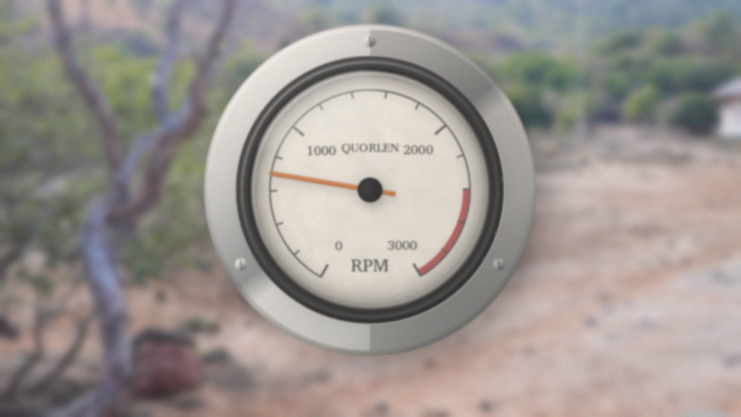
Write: rpm 700
